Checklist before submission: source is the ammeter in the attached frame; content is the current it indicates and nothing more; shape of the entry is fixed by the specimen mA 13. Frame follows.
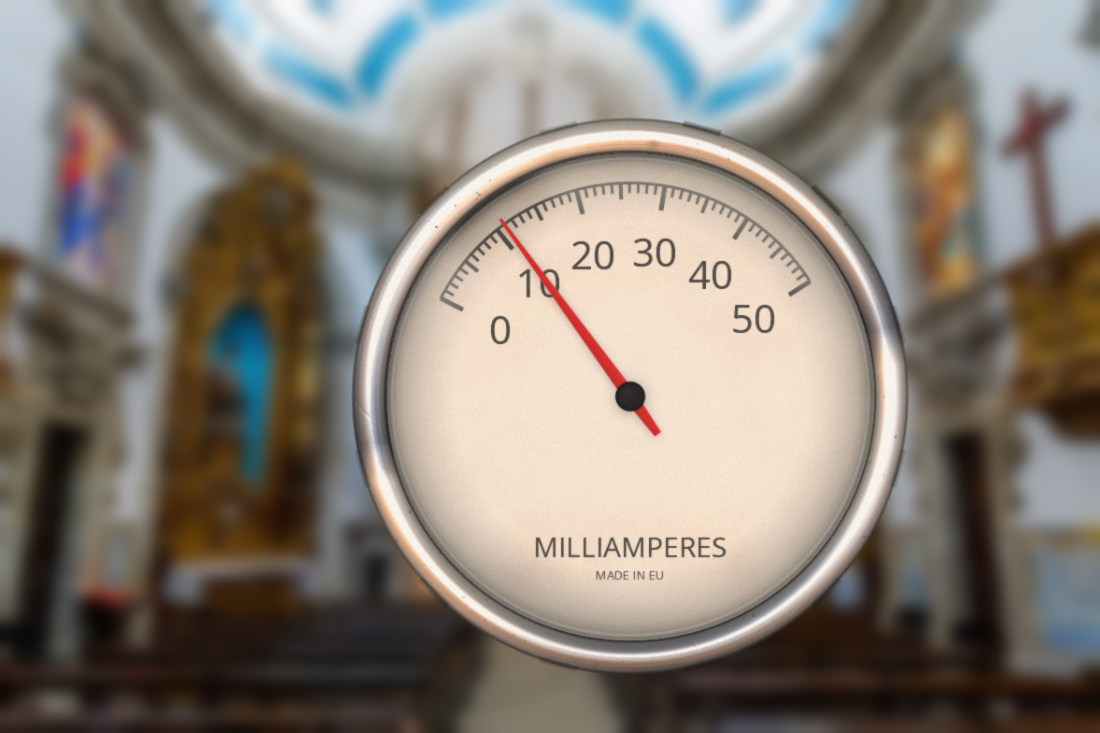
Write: mA 11
